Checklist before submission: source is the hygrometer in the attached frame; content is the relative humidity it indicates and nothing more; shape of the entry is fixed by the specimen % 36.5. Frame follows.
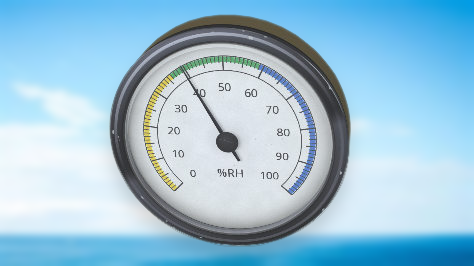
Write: % 40
